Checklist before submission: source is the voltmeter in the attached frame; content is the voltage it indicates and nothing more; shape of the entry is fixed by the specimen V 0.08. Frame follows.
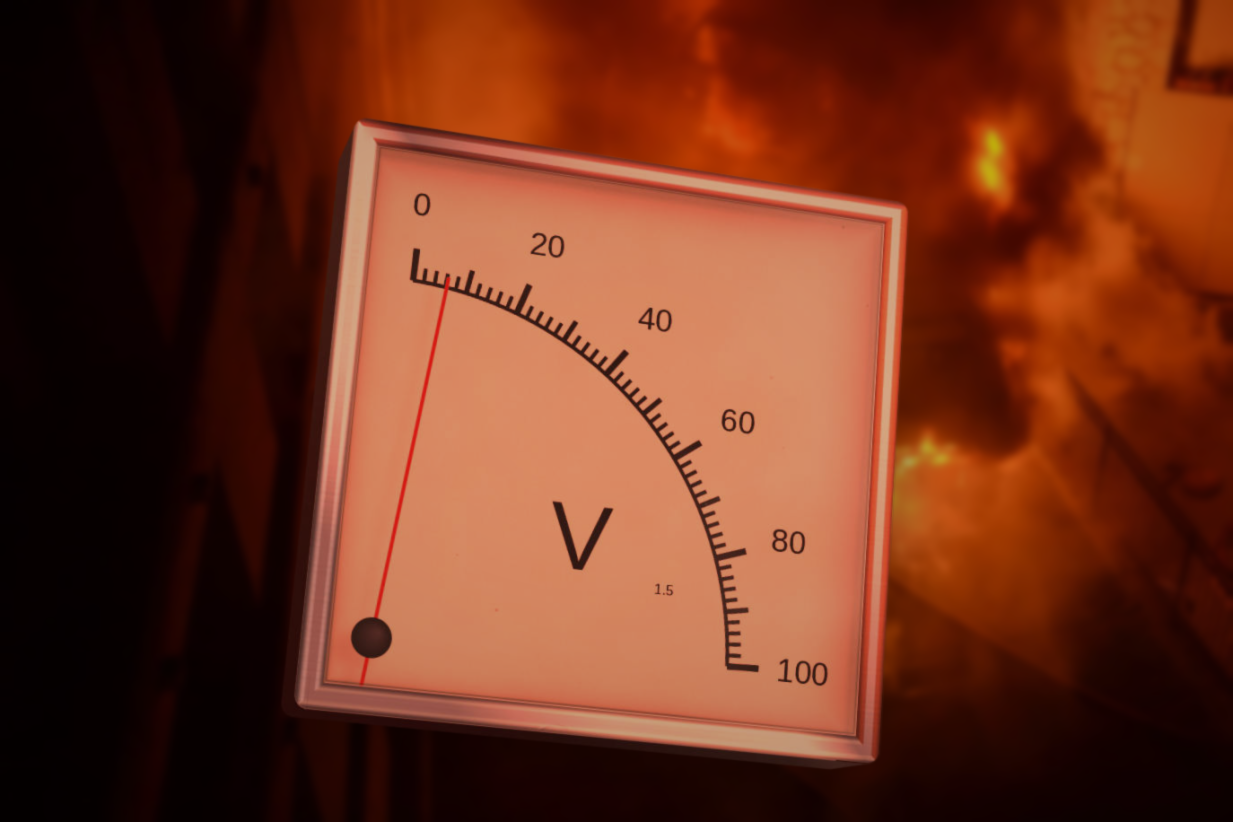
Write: V 6
